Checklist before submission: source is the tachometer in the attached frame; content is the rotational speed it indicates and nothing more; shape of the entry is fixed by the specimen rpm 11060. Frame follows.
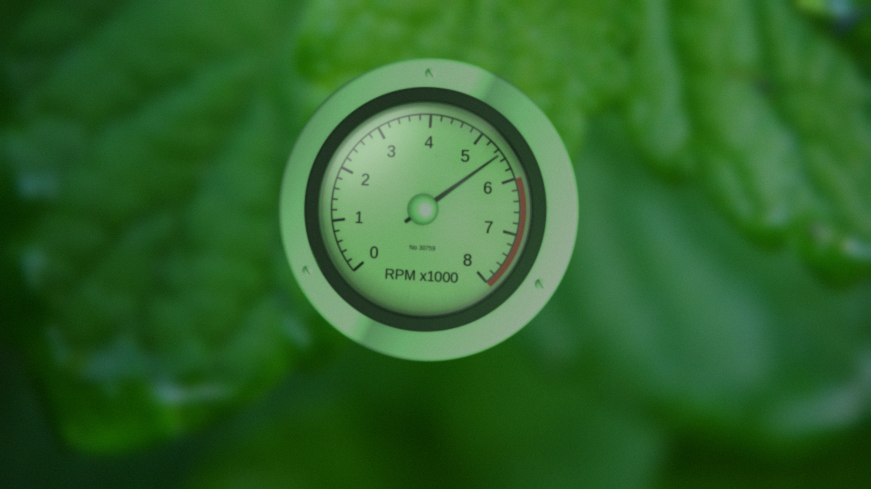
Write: rpm 5500
